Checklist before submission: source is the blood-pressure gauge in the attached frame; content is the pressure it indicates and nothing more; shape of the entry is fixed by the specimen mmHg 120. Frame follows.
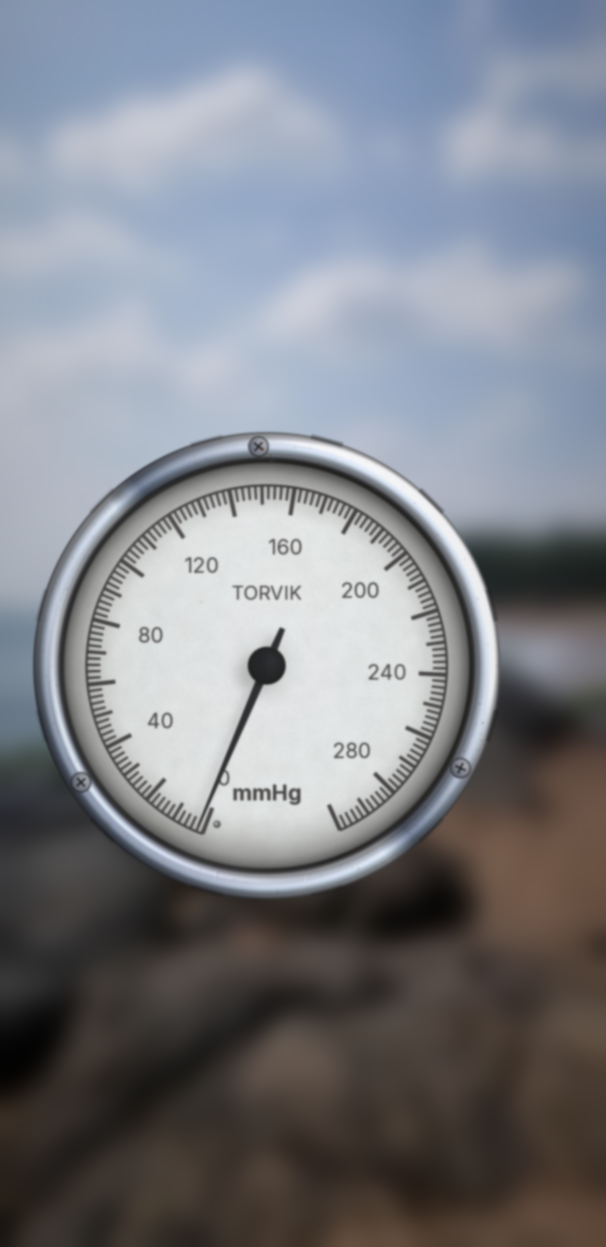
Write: mmHg 2
